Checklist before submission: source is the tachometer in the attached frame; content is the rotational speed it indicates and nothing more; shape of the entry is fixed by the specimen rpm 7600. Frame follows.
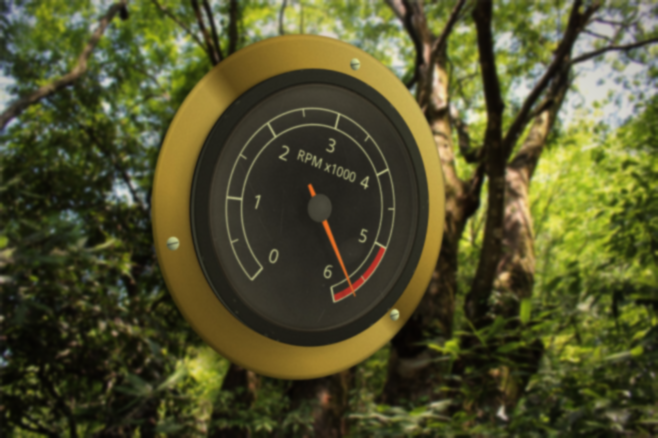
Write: rpm 5750
